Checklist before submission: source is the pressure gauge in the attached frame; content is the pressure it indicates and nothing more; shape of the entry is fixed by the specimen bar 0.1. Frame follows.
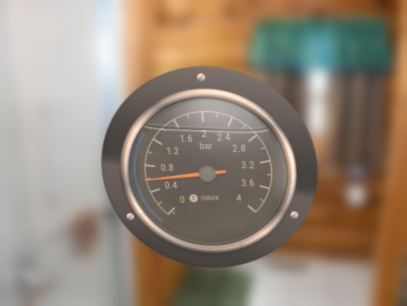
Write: bar 0.6
